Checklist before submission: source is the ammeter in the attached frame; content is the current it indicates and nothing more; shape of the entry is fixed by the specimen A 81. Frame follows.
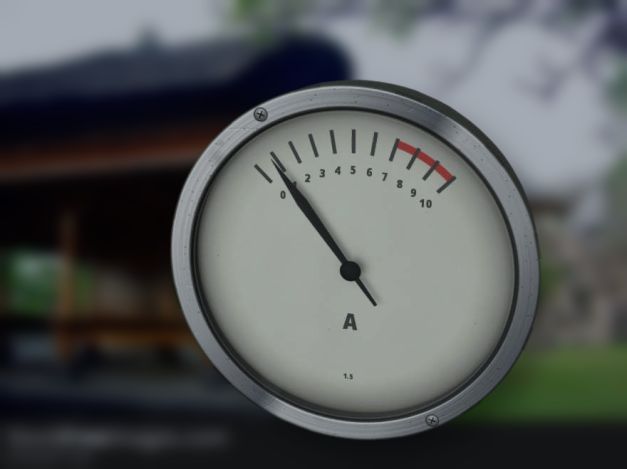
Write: A 1
